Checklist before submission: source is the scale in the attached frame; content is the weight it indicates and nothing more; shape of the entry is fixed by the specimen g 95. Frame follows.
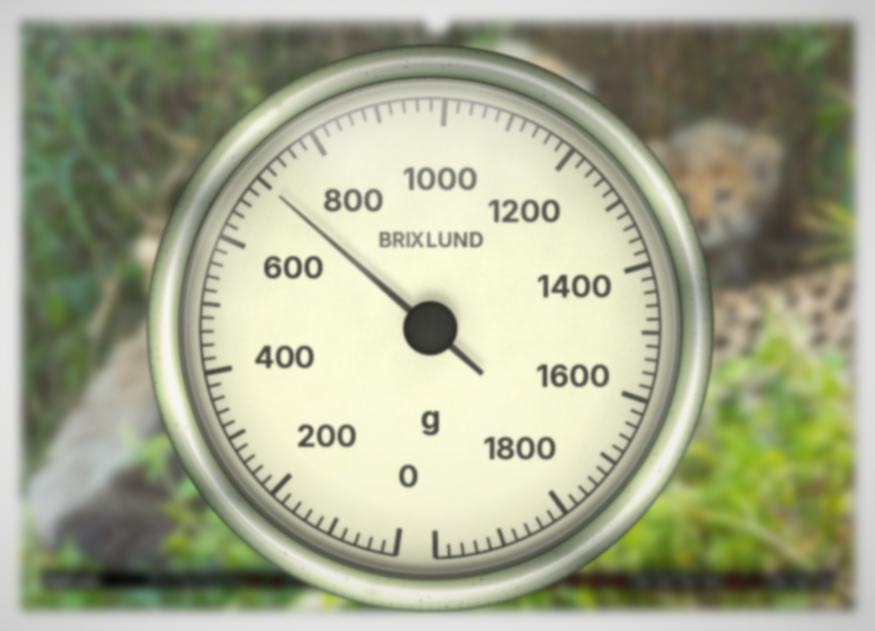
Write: g 700
